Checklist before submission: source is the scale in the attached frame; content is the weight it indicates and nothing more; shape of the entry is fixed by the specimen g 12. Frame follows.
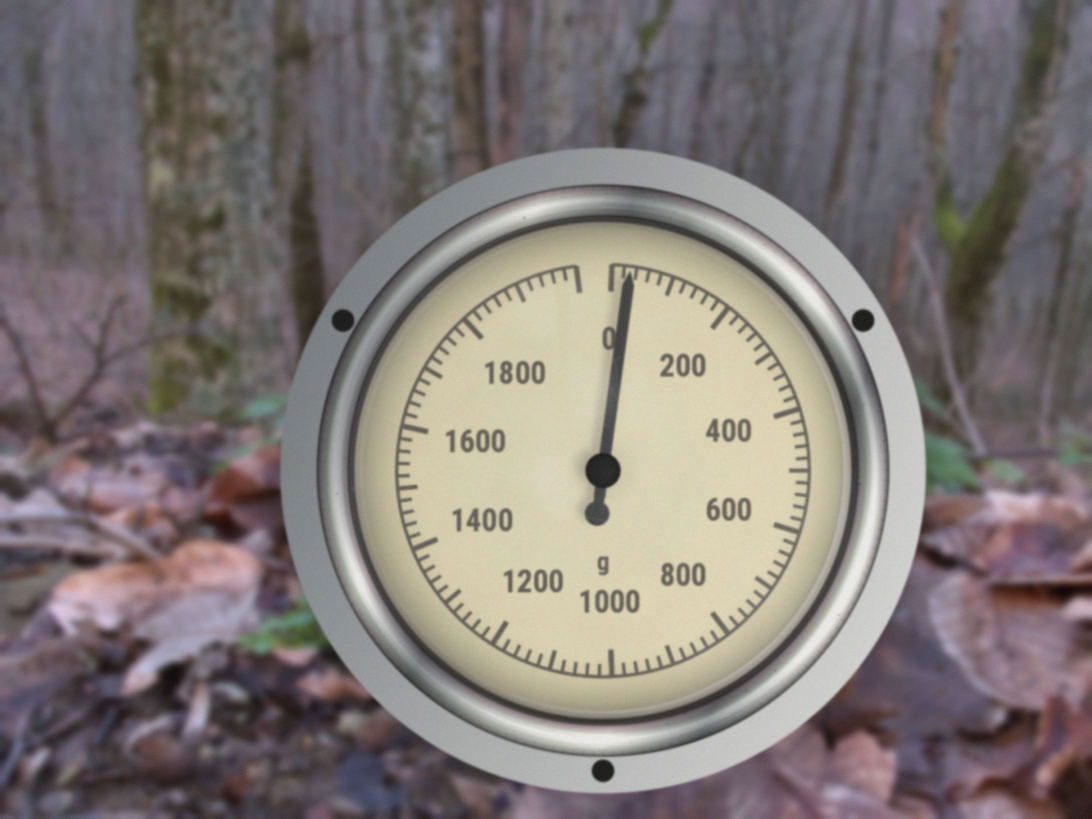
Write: g 30
